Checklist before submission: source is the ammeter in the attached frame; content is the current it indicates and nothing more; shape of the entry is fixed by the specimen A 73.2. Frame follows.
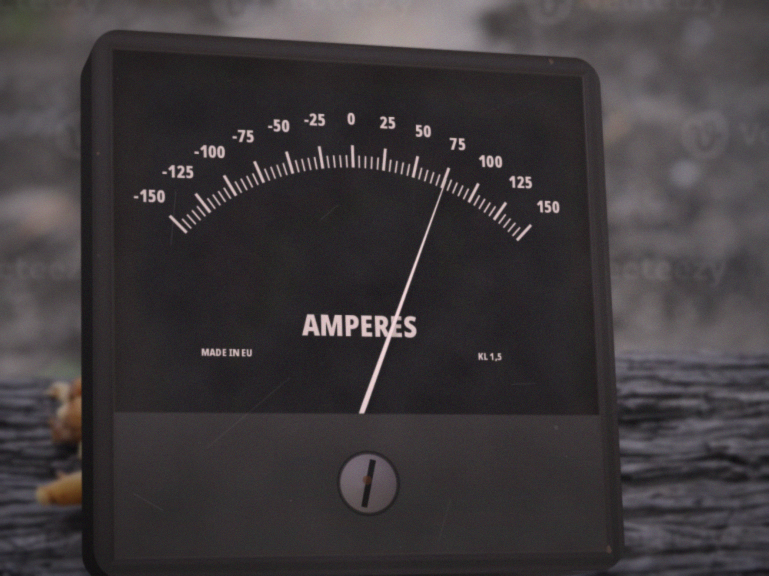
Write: A 75
